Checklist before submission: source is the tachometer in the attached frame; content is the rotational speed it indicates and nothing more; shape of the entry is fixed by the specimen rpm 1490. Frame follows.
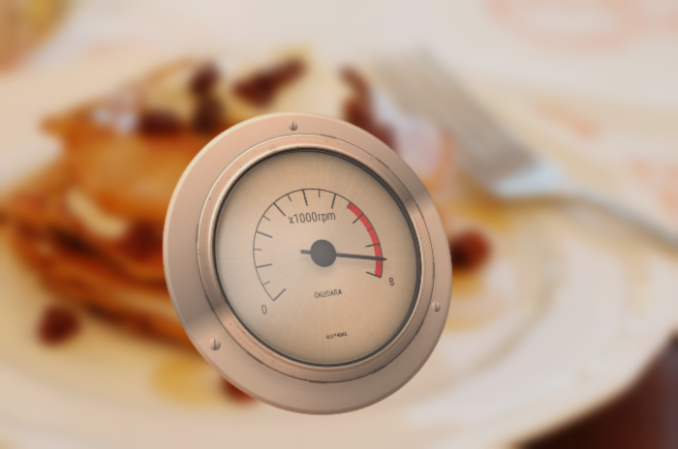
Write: rpm 7500
